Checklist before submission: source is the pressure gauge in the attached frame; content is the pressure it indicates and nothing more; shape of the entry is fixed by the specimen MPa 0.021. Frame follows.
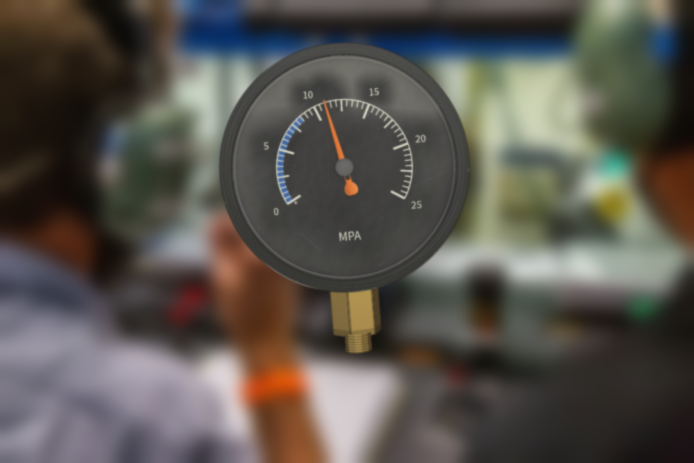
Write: MPa 11
